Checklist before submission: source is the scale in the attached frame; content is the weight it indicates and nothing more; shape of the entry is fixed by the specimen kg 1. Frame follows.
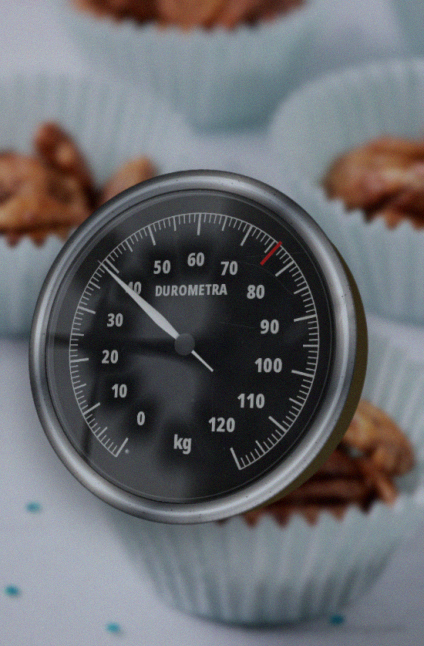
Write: kg 39
